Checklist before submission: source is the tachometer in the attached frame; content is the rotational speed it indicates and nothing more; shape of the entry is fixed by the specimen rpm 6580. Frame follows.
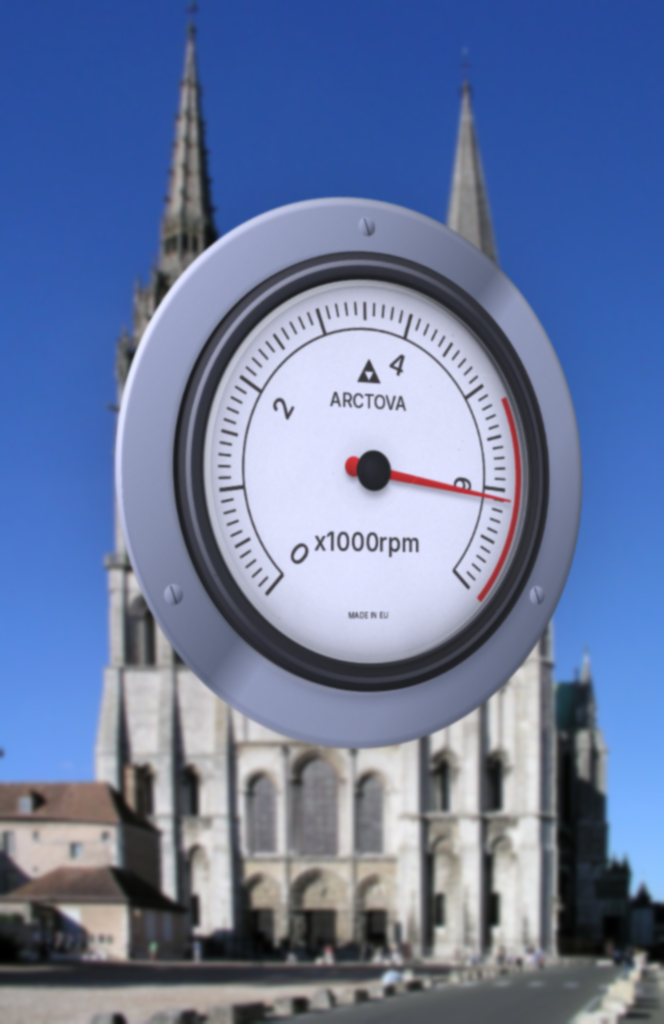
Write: rpm 6100
